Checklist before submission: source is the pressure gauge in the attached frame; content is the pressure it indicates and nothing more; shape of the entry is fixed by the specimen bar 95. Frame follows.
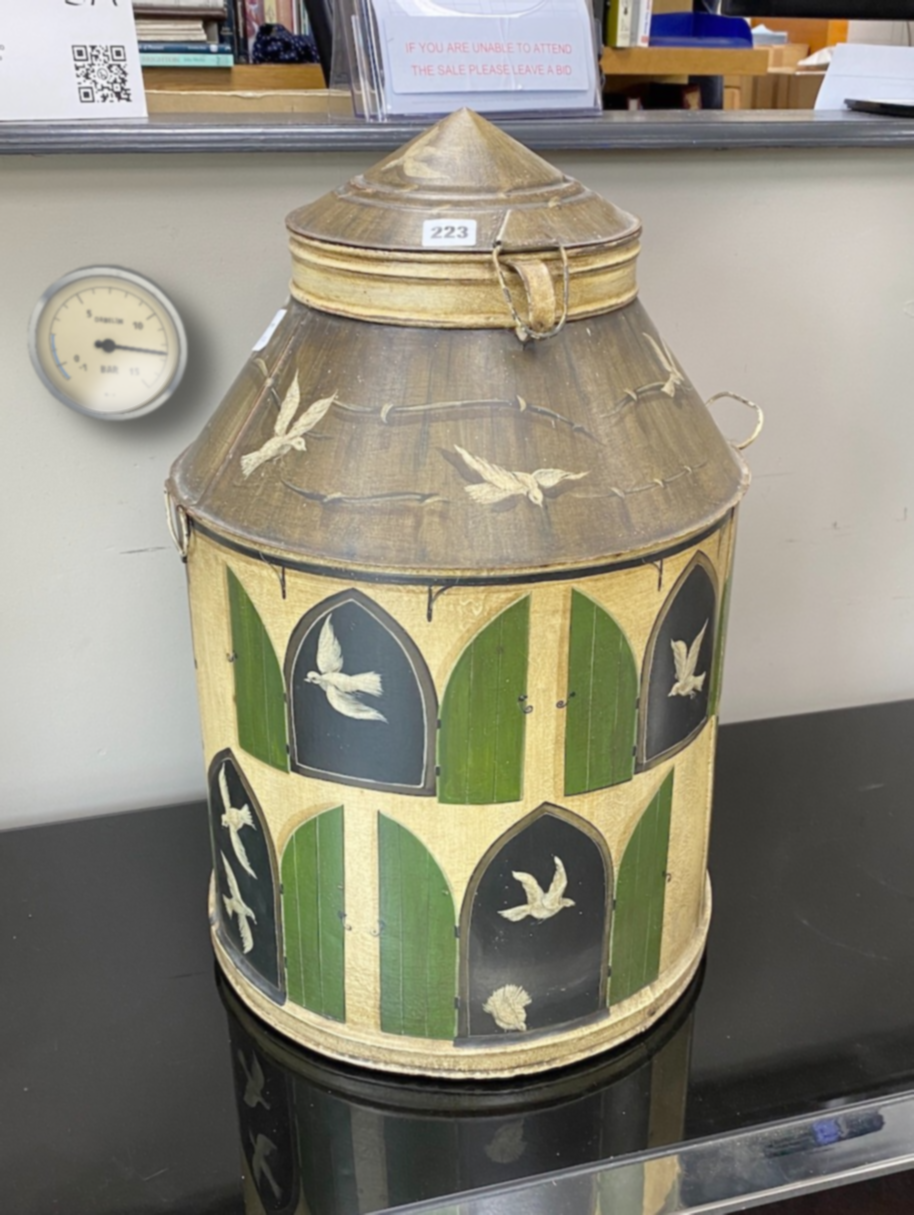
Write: bar 12.5
